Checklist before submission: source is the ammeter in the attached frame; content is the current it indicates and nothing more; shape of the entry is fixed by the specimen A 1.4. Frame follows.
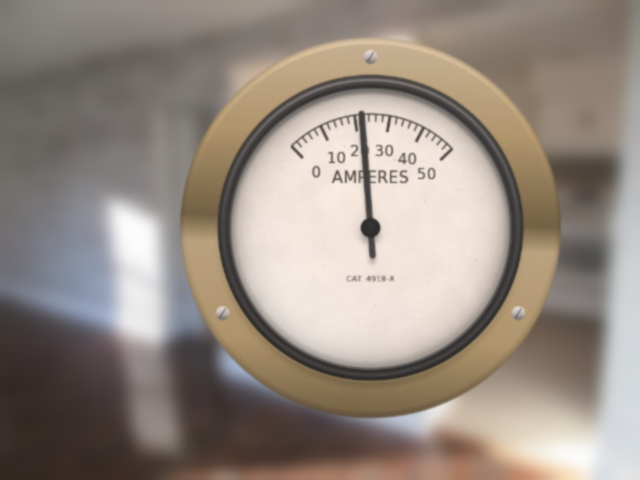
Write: A 22
